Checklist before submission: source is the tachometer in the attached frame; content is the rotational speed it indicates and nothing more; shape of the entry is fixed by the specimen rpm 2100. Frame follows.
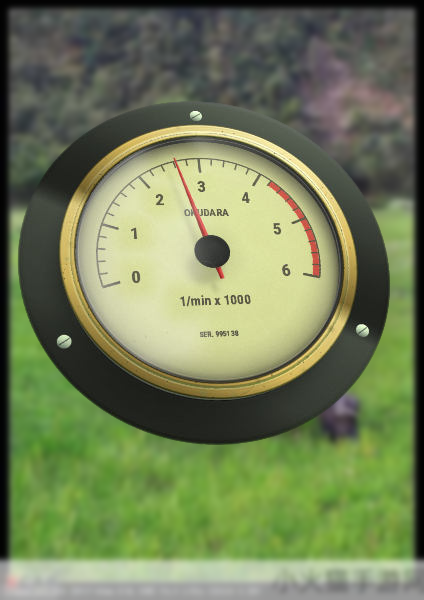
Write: rpm 2600
